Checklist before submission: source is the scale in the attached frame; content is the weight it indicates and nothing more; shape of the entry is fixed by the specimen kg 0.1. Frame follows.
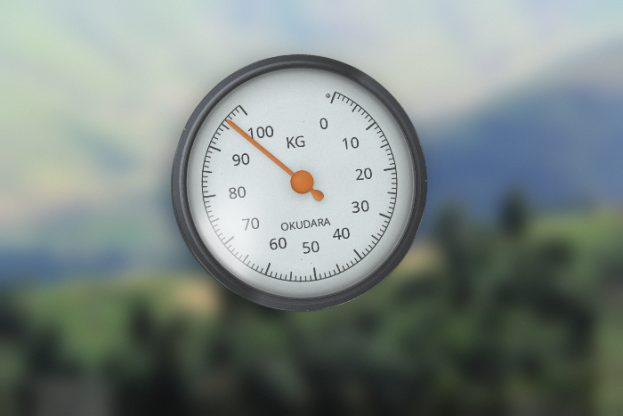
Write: kg 96
